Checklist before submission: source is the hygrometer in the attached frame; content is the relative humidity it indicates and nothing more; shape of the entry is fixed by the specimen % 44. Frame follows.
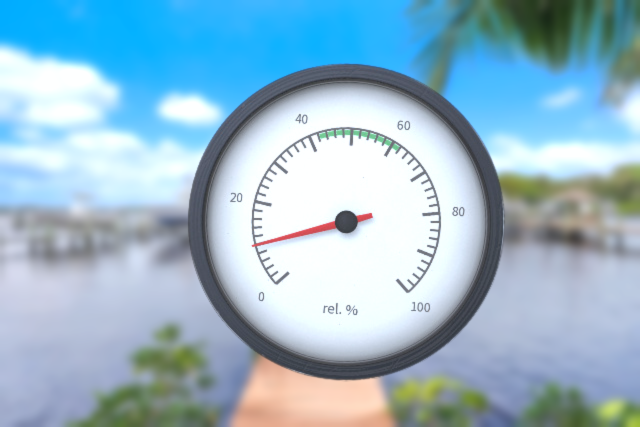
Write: % 10
